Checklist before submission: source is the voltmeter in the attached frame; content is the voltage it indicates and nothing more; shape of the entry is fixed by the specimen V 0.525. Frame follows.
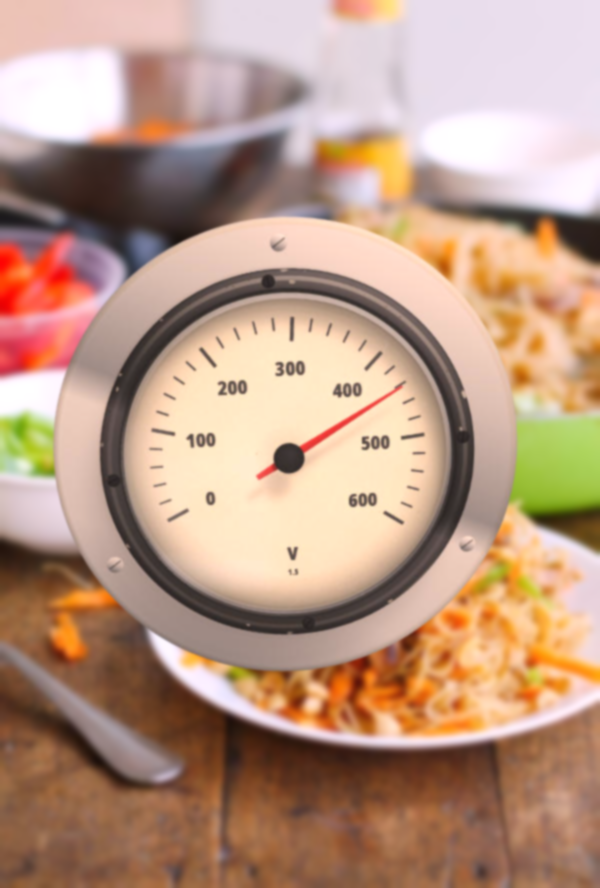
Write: V 440
